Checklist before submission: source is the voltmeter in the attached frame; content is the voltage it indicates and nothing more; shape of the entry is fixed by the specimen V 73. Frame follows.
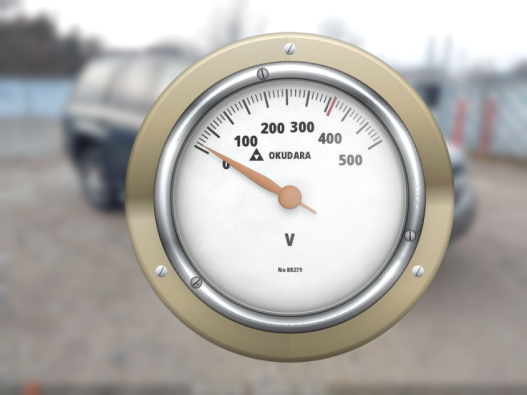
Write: V 10
